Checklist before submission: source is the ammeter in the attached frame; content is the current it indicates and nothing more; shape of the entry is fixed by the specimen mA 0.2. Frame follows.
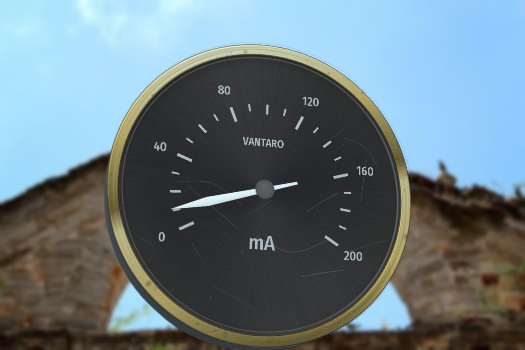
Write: mA 10
